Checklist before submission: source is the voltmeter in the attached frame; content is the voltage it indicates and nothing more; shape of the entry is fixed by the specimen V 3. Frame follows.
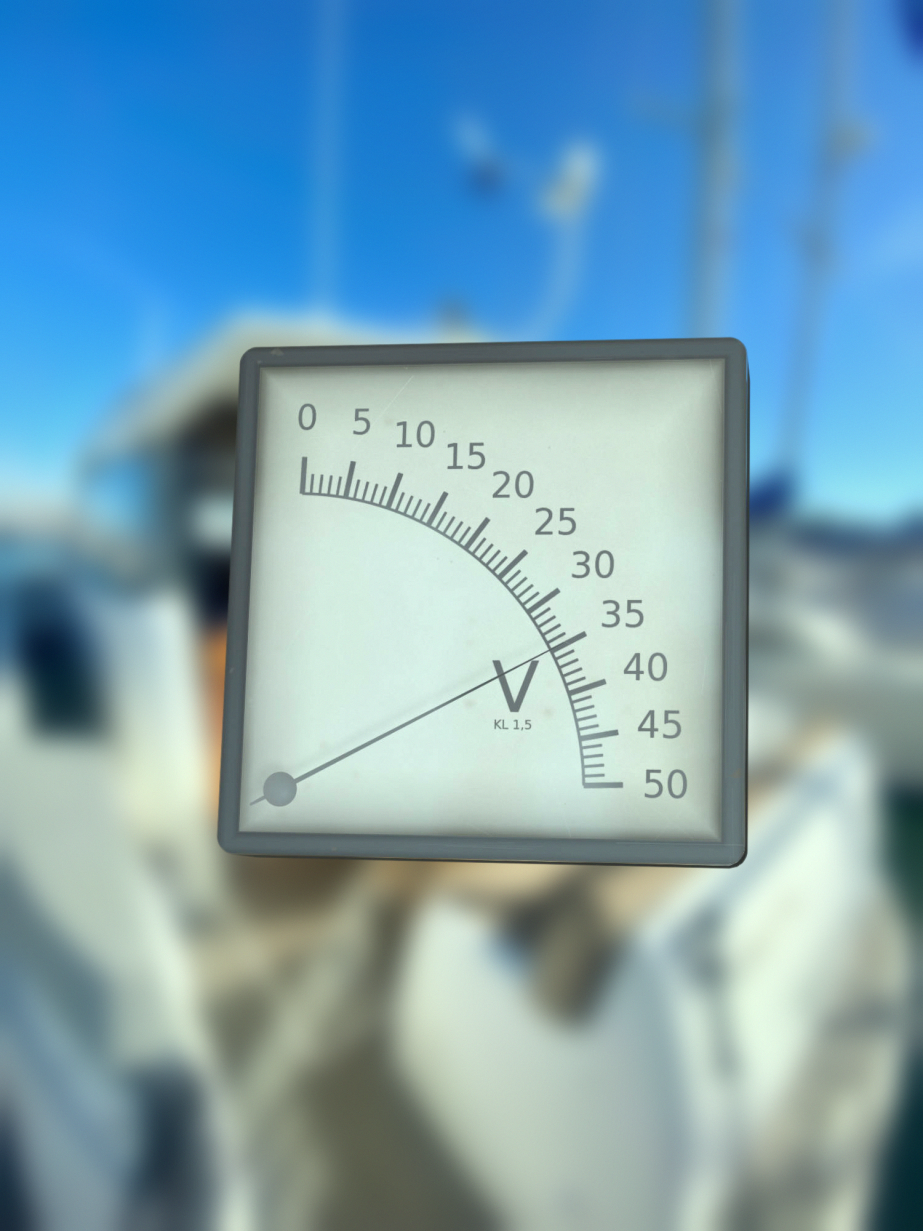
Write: V 35
